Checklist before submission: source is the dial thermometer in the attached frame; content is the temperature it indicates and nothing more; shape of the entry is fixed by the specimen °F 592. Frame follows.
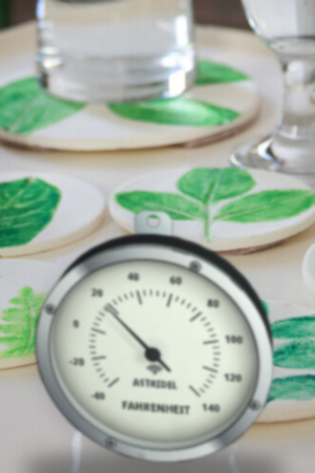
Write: °F 20
